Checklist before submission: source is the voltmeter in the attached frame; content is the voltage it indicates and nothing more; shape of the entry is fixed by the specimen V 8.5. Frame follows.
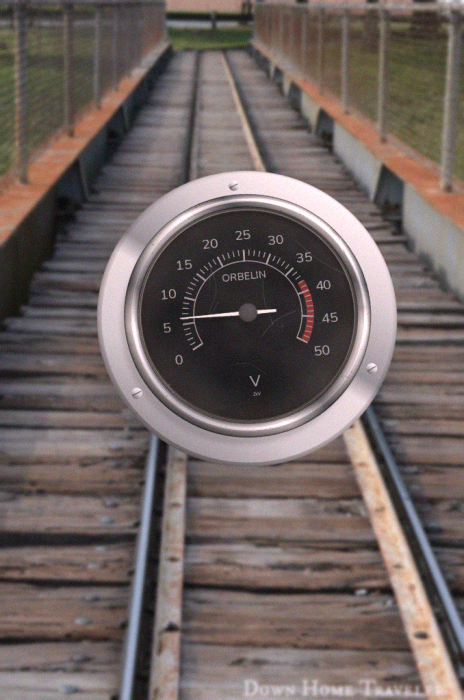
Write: V 6
